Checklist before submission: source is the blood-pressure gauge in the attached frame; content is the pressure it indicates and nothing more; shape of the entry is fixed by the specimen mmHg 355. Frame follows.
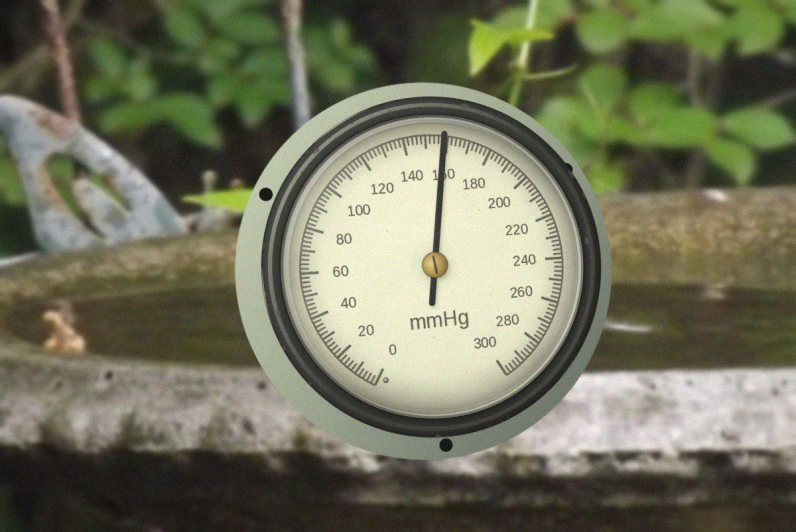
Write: mmHg 158
